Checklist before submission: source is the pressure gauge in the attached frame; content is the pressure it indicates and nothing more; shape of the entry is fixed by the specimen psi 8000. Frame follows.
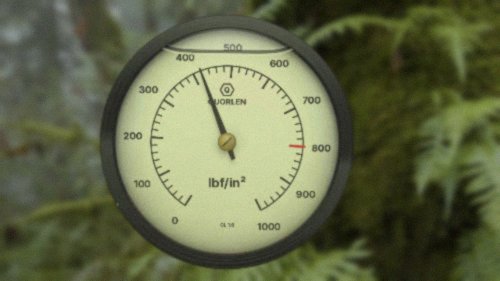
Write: psi 420
